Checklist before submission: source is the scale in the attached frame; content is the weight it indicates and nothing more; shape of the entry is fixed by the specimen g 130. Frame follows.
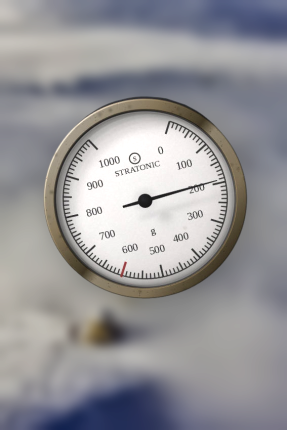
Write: g 190
